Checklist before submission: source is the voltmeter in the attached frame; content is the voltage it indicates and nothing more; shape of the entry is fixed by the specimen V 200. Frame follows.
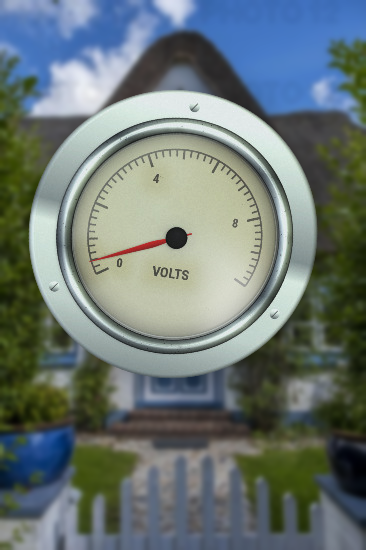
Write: V 0.4
